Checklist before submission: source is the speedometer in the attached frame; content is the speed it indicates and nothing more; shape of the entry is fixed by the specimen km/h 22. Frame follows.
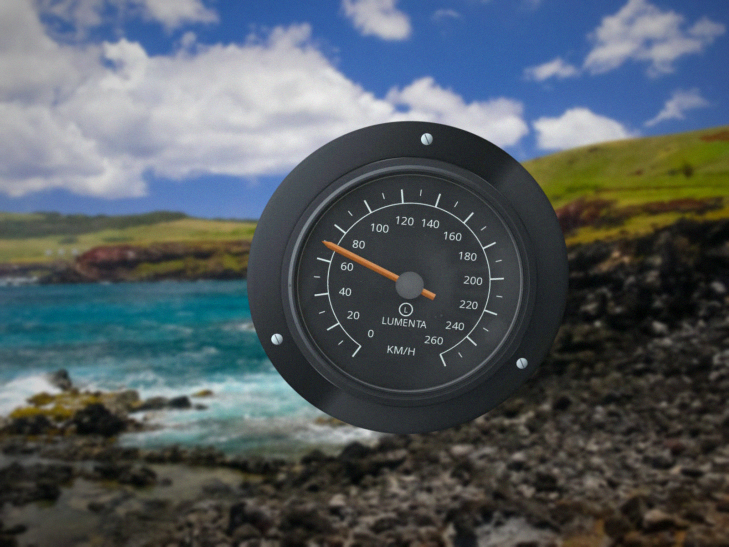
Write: km/h 70
